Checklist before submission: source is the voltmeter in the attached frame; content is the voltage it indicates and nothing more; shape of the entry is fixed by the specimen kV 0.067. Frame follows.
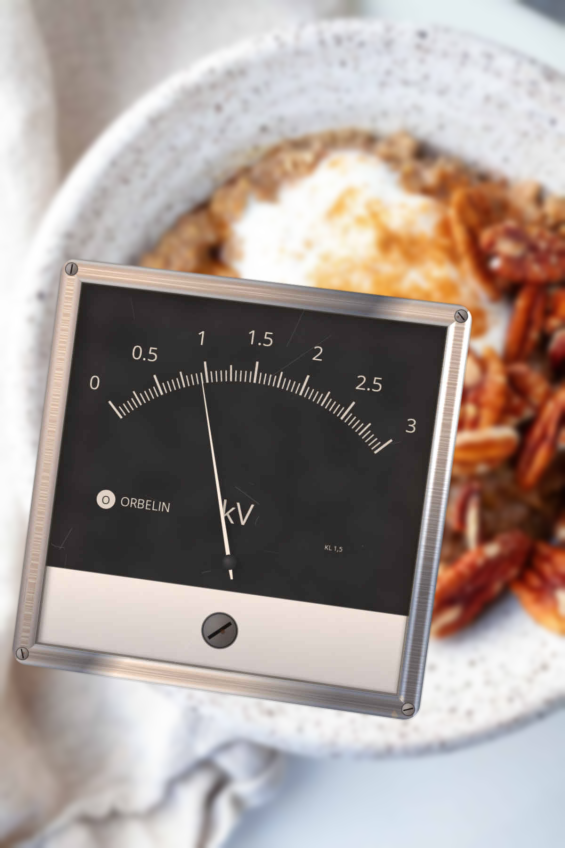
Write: kV 0.95
